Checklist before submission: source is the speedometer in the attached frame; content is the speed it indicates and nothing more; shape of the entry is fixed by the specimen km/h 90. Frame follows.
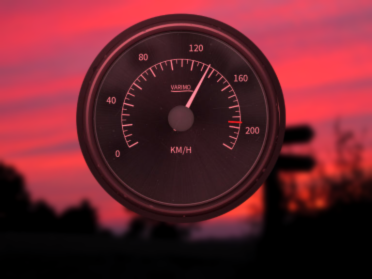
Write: km/h 135
